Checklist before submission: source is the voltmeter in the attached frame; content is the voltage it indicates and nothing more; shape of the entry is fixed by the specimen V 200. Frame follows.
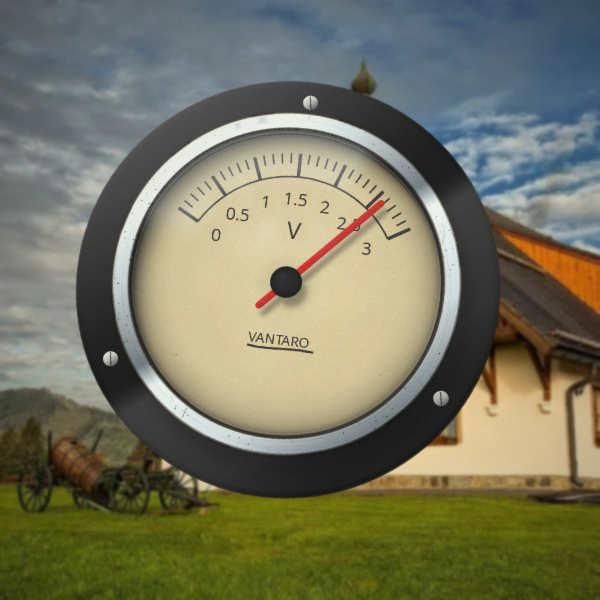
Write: V 2.6
